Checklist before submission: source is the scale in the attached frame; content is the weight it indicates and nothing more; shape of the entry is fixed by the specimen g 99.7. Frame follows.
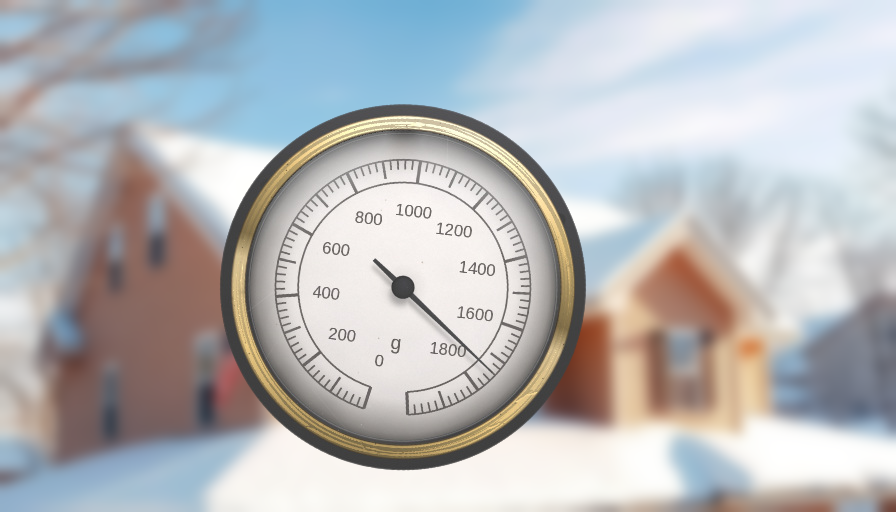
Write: g 1740
